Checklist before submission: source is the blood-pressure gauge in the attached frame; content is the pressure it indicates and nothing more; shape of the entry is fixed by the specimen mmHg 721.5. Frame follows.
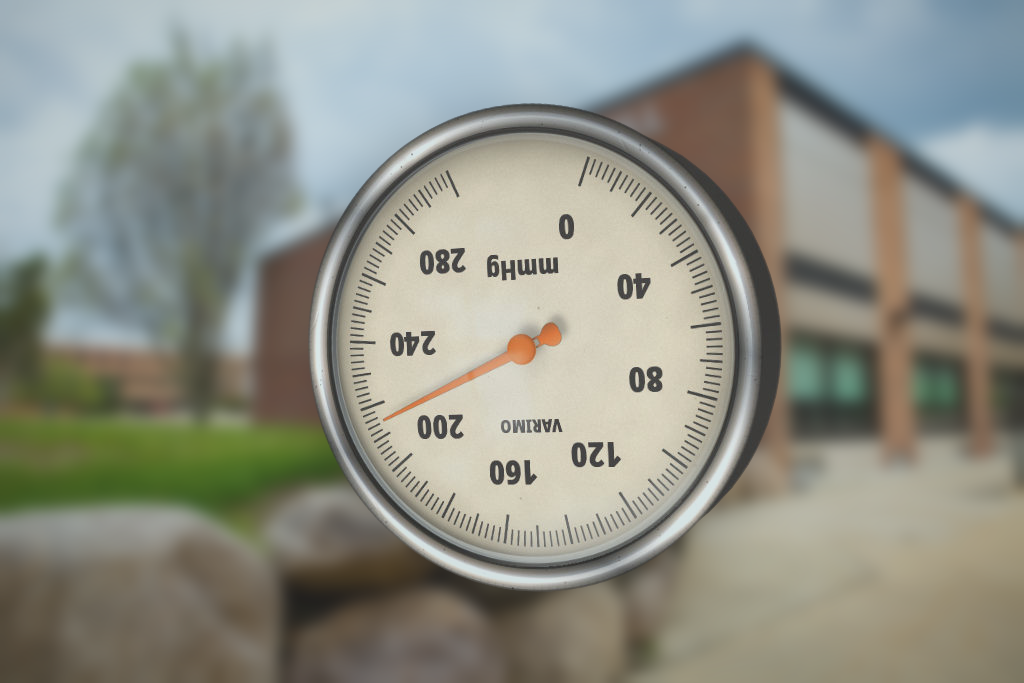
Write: mmHg 214
